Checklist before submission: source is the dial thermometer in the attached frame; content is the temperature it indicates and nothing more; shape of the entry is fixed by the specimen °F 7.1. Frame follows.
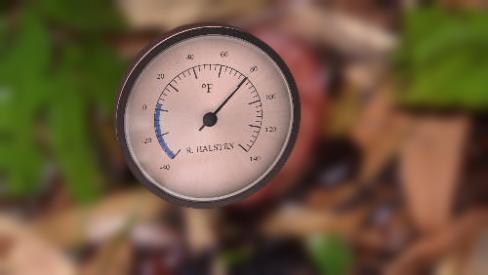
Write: °F 80
